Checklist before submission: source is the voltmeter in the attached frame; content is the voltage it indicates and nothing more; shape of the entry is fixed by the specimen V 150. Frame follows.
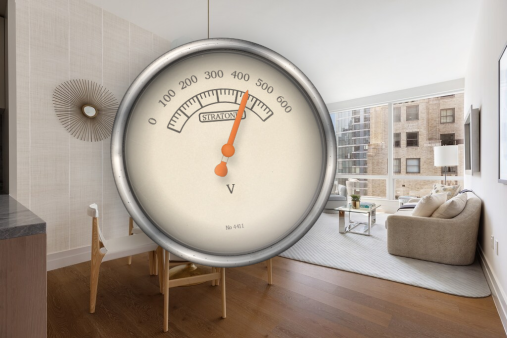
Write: V 440
